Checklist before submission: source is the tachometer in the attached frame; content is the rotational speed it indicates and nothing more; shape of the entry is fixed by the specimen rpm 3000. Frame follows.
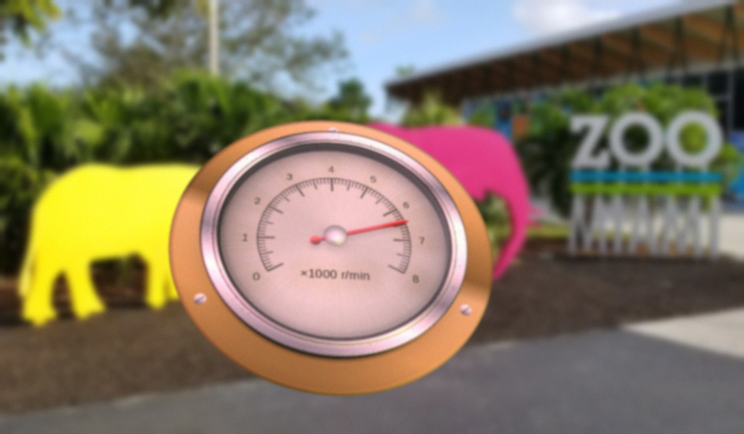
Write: rpm 6500
